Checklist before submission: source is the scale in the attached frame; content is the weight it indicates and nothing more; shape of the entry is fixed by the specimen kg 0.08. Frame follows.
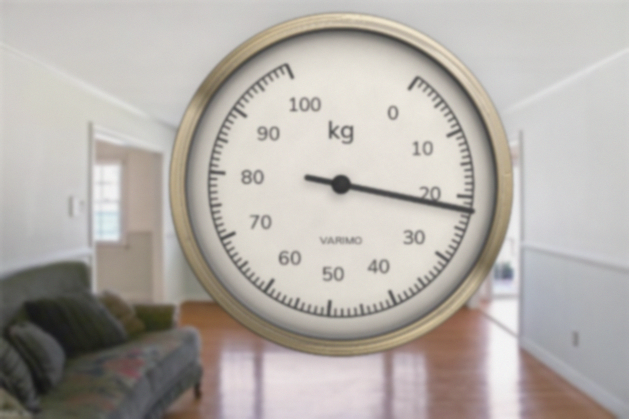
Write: kg 22
